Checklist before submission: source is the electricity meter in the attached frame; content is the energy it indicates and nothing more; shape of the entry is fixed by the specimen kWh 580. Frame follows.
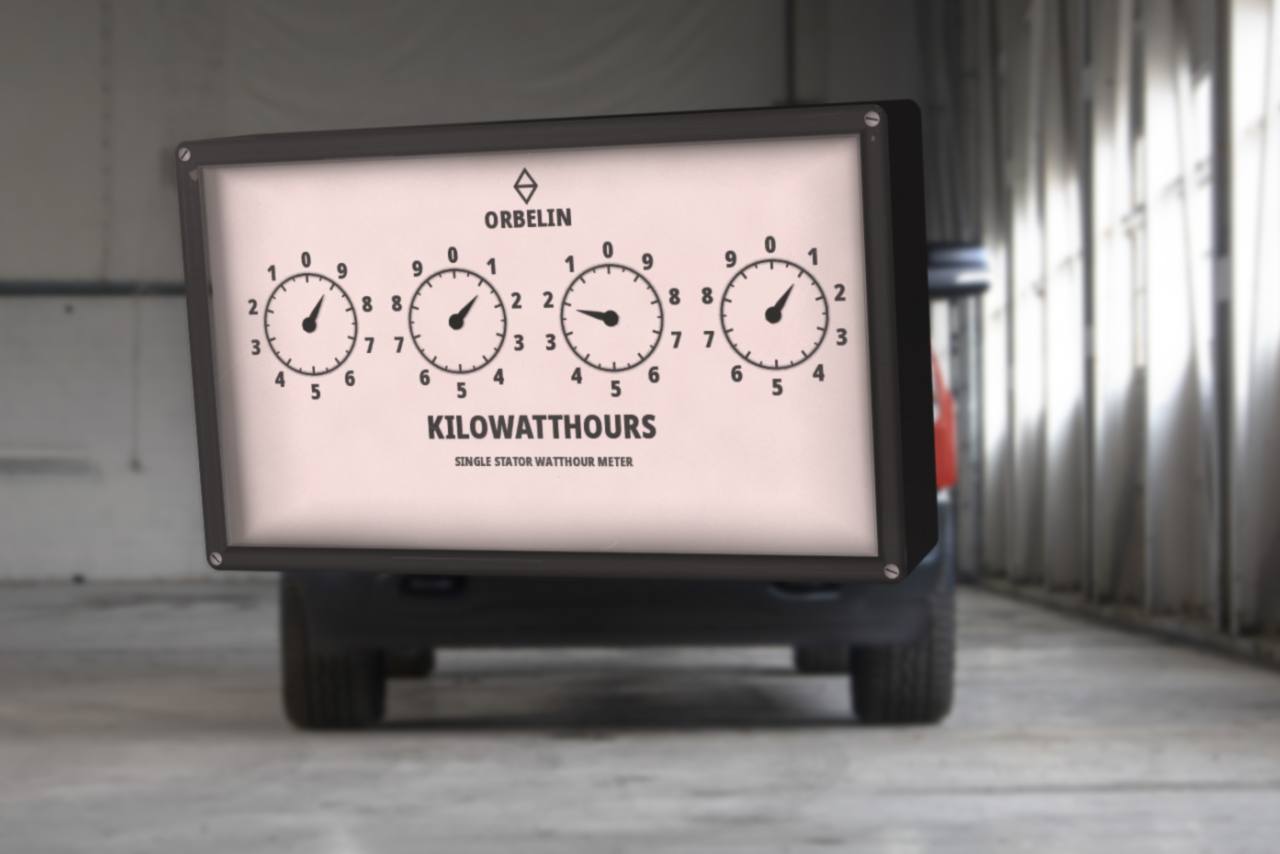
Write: kWh 9121
